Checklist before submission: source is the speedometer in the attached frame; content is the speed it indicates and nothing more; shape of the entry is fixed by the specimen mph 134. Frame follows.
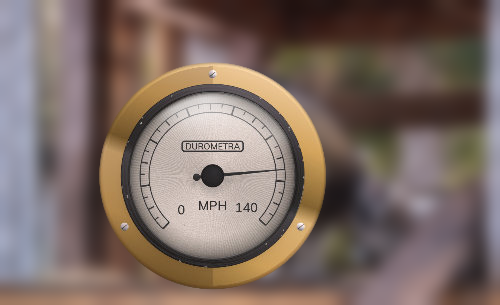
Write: mph 115
